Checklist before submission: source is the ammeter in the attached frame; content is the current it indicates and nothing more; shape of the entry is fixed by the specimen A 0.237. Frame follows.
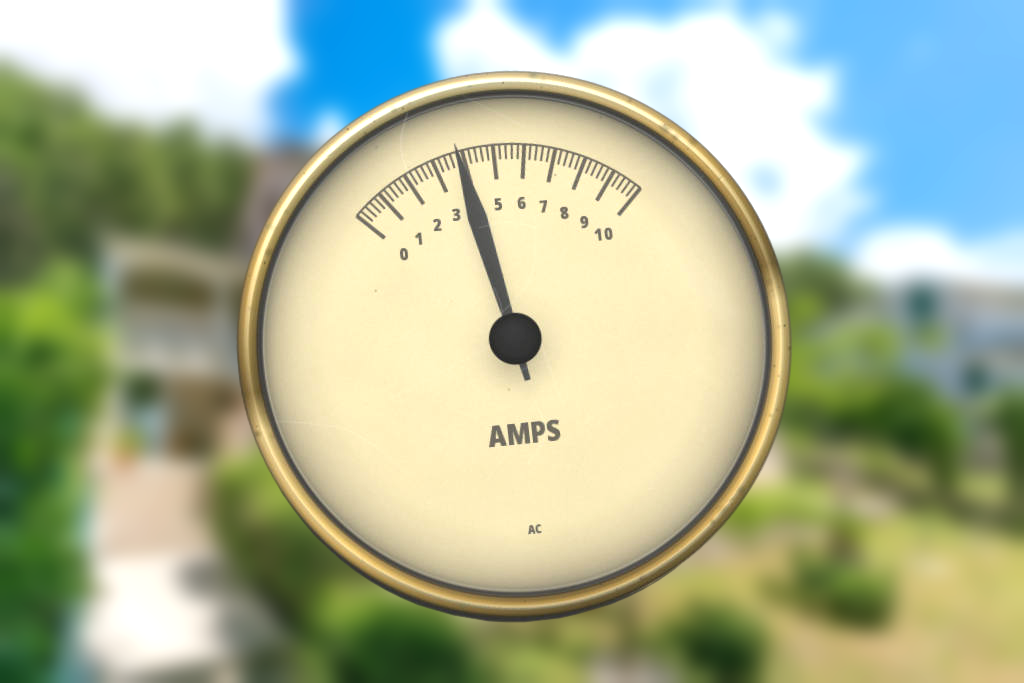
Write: A 3.8
